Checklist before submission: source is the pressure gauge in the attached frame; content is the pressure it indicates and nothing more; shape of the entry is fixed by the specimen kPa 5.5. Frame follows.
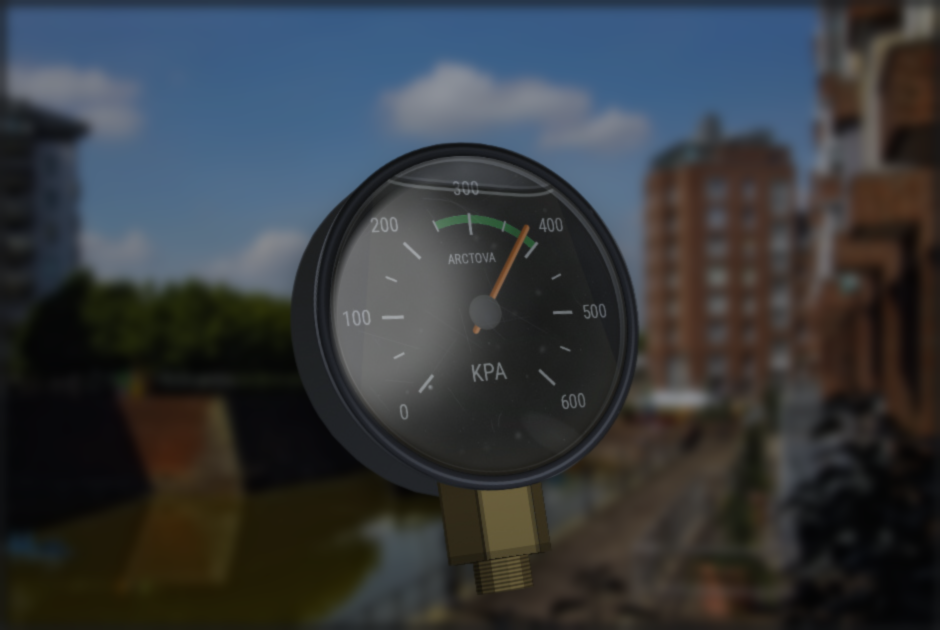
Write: kPa 375
